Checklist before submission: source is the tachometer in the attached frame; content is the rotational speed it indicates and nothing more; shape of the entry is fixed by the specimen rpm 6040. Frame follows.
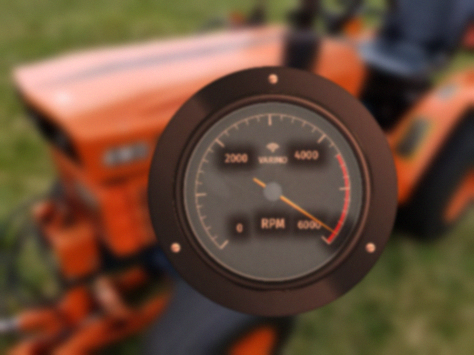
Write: rpm 5800
